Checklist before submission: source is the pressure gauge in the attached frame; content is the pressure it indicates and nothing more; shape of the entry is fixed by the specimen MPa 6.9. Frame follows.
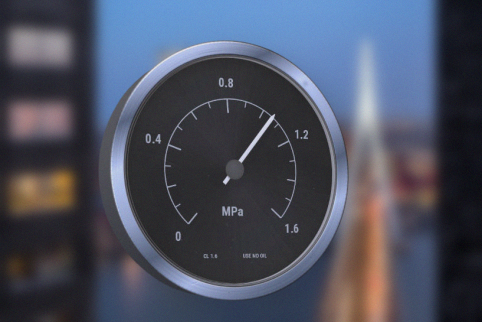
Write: MPa 1.05
